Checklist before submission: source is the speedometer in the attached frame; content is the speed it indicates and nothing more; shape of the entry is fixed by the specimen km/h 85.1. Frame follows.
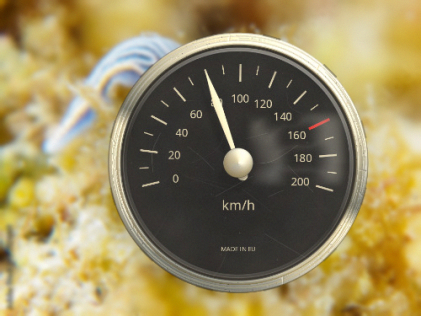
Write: km/h 80
